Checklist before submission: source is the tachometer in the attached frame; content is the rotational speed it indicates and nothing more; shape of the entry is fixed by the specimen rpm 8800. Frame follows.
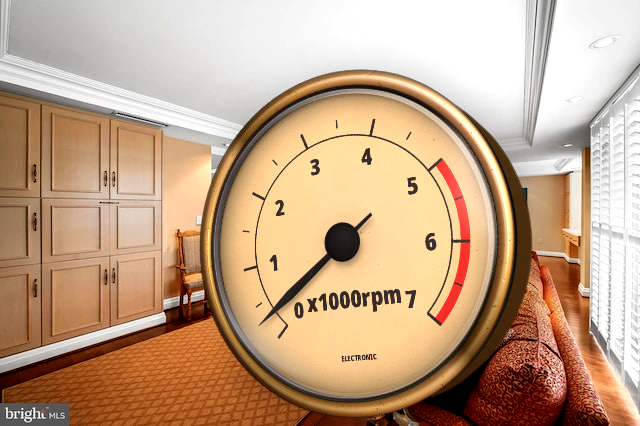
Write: rpm 250
